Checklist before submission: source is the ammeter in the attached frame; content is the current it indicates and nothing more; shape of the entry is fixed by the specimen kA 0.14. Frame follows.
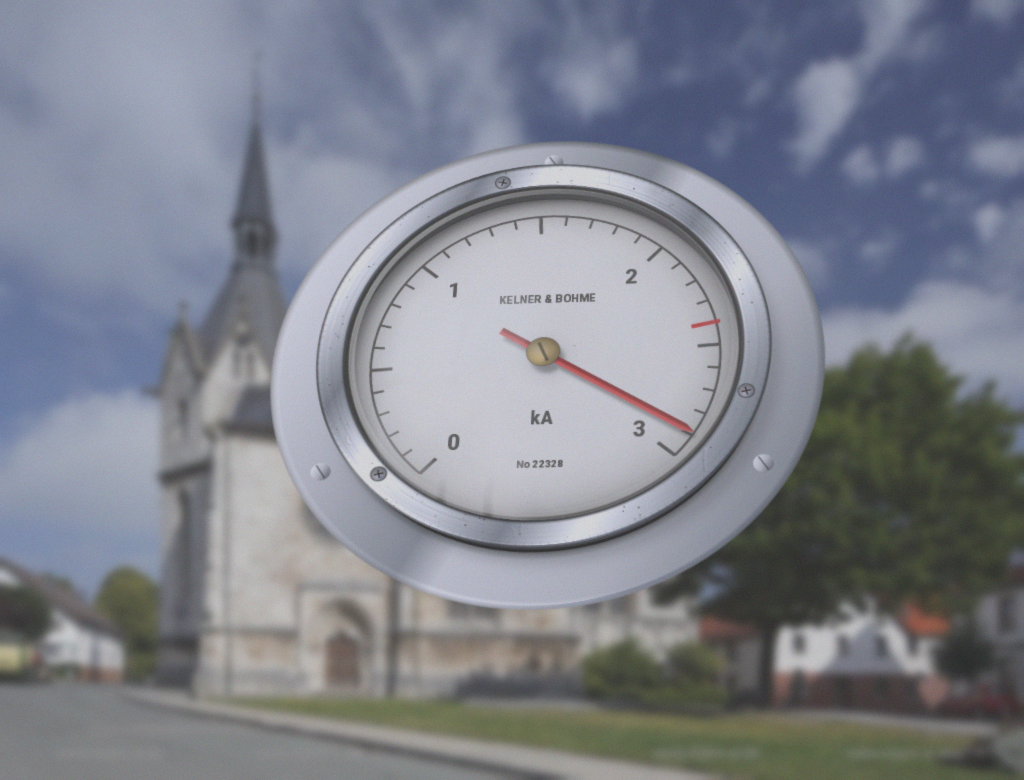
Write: kA 2.9
